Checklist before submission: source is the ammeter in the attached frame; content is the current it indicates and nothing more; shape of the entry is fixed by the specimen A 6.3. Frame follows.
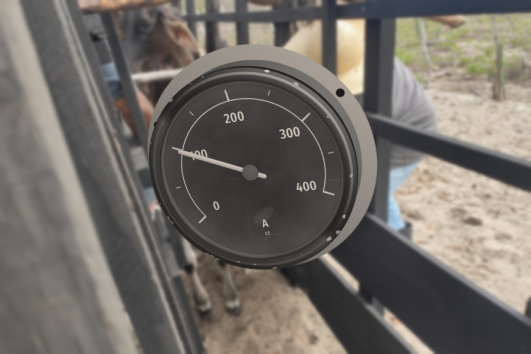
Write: A 100
